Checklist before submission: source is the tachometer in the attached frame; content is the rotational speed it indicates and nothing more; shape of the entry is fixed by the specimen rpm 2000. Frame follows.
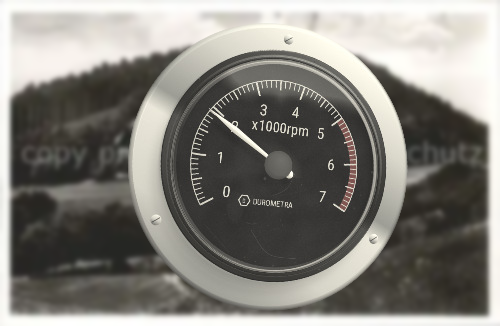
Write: rpm 1900
